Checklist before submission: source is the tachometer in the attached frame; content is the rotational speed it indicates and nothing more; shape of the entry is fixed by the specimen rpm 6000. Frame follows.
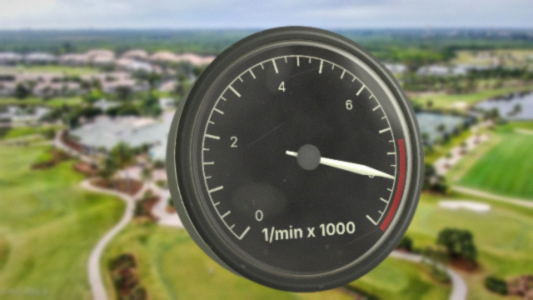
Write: rpm 8000
